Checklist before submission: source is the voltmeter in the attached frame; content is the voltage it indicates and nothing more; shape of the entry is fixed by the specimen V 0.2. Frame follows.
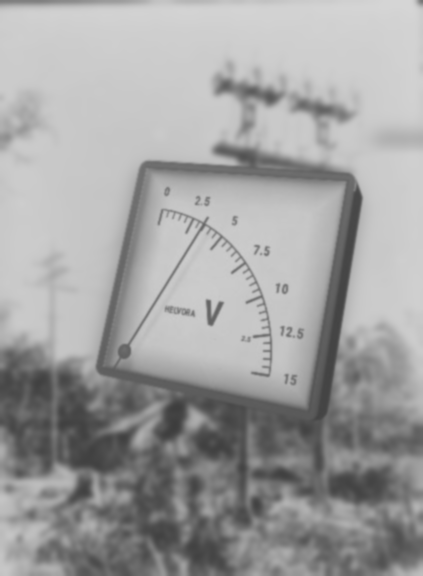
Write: V 3.5
